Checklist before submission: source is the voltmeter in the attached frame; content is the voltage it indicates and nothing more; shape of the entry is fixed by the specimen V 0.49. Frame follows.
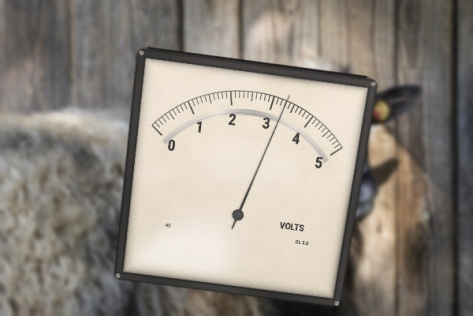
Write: V 3.3
